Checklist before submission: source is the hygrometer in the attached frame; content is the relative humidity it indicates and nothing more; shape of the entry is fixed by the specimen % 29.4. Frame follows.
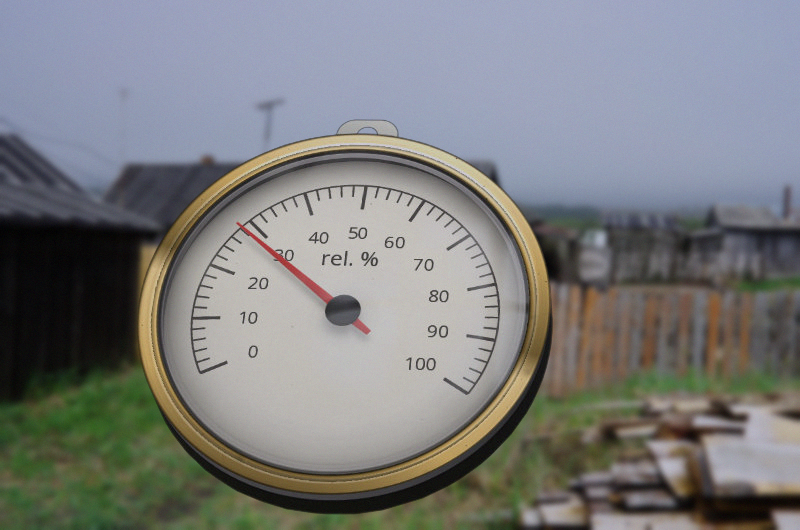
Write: % 28
